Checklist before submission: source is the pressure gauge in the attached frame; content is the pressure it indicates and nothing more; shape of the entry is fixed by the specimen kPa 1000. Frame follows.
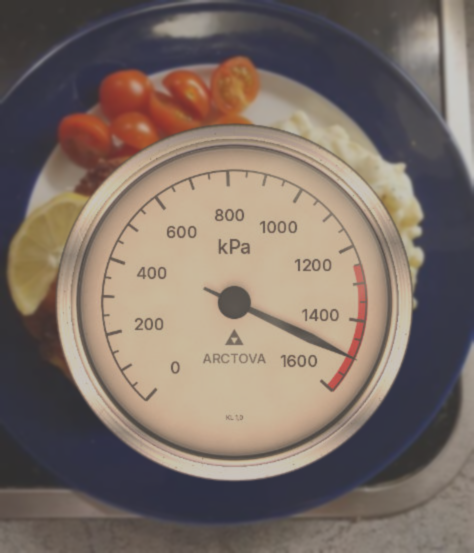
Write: kPa 1500
